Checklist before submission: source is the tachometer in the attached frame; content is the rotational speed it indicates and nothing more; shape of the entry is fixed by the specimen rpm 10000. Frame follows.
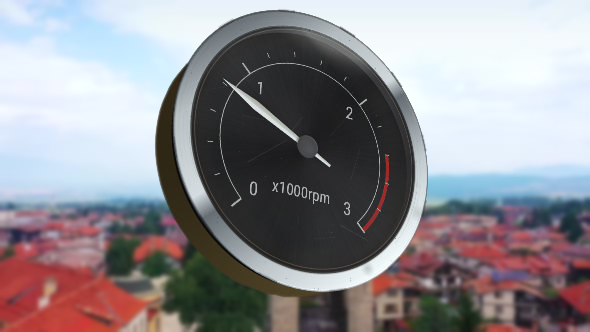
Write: rpm 800
